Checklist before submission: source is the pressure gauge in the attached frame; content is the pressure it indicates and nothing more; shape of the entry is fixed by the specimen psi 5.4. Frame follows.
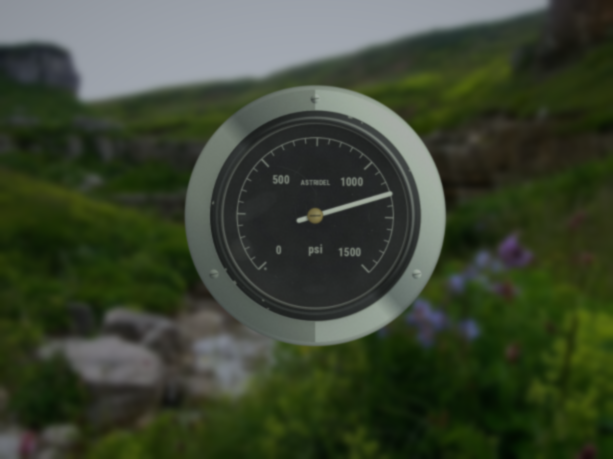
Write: psi 1150
